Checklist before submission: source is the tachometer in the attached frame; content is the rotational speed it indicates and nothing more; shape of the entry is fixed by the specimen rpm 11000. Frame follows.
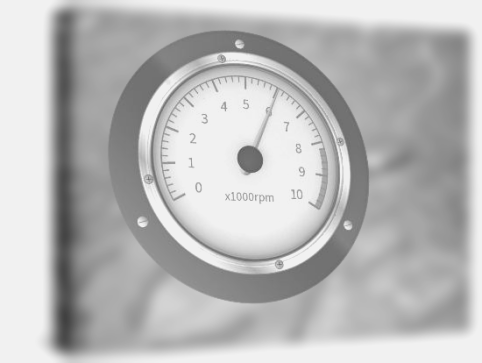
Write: rpm 6000
